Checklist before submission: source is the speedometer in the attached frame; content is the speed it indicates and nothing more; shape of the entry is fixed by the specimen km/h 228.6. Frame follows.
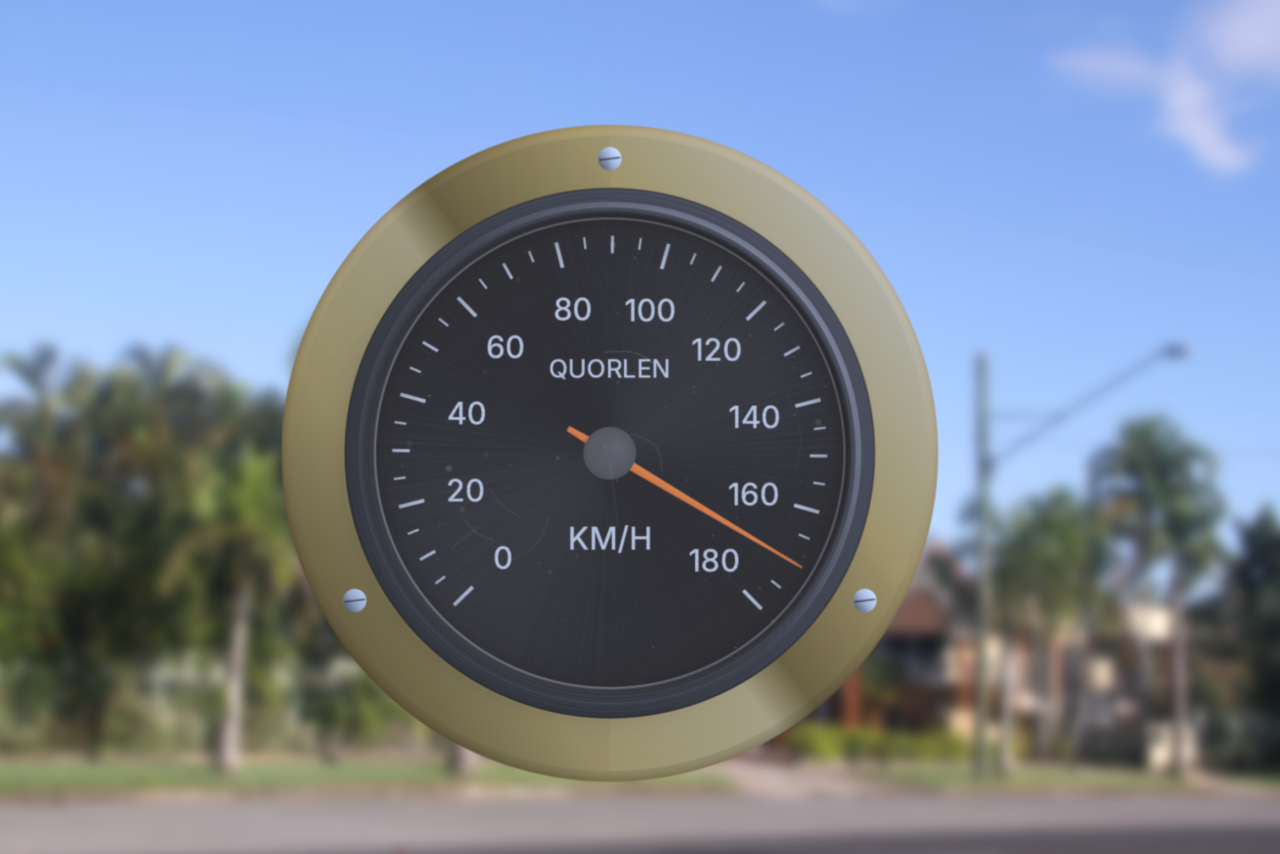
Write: km/h 170
